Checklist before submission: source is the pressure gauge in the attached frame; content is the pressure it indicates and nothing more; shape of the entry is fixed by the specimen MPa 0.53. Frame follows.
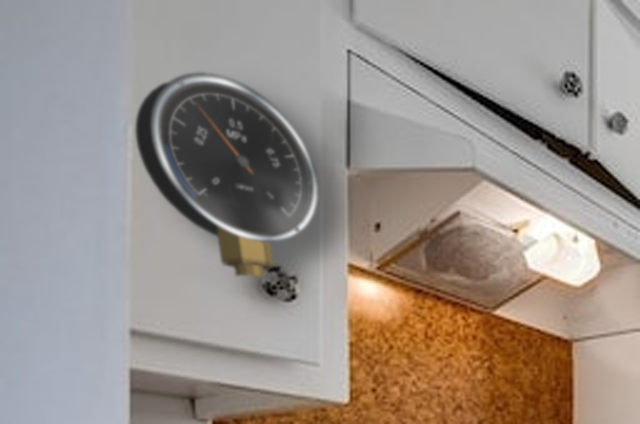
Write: MPa 0.35
